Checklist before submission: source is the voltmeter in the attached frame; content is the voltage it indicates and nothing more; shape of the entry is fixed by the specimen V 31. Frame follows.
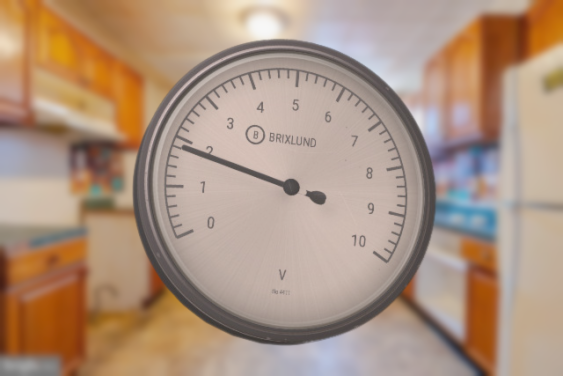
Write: V 1.8
